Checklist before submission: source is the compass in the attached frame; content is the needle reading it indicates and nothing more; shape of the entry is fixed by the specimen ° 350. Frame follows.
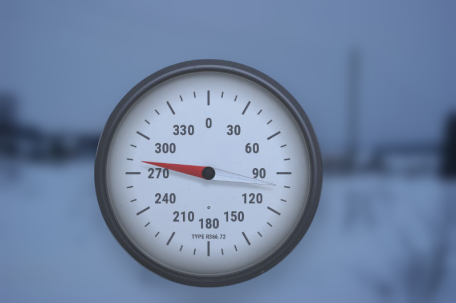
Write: ° 280
